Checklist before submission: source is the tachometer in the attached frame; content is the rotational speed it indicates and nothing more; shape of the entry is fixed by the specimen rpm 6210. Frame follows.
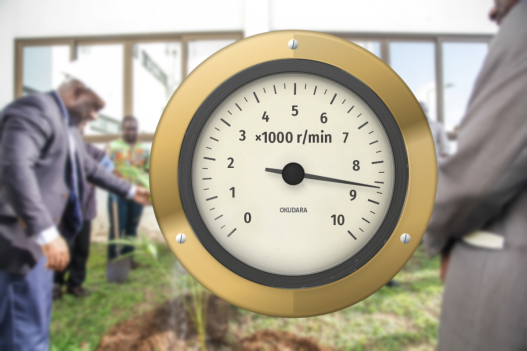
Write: rpm 8625
